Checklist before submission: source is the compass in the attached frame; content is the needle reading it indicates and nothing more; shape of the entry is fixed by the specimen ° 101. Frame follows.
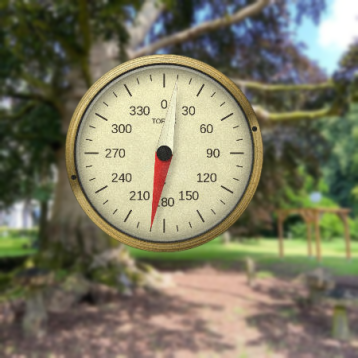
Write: ° 190
